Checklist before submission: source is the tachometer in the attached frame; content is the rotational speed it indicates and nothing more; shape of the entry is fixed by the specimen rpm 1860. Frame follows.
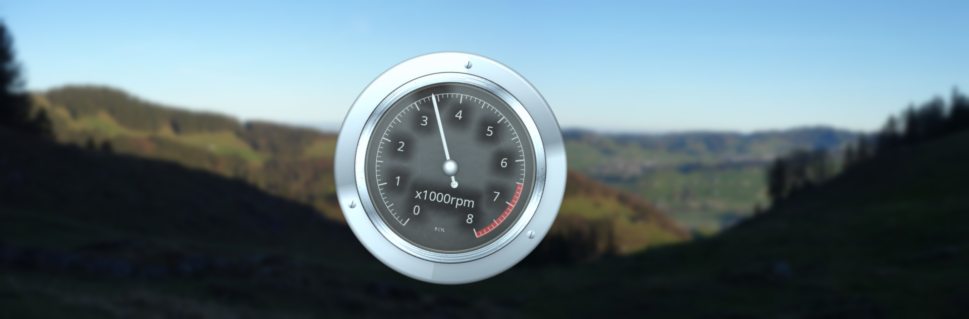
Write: rpm 3400
